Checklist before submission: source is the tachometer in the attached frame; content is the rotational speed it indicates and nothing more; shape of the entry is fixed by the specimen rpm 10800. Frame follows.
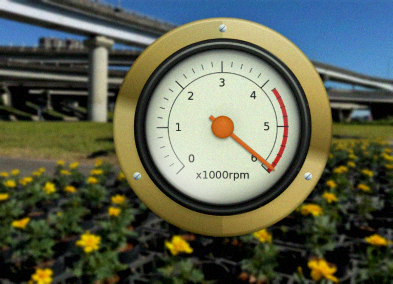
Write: rpm 5900
